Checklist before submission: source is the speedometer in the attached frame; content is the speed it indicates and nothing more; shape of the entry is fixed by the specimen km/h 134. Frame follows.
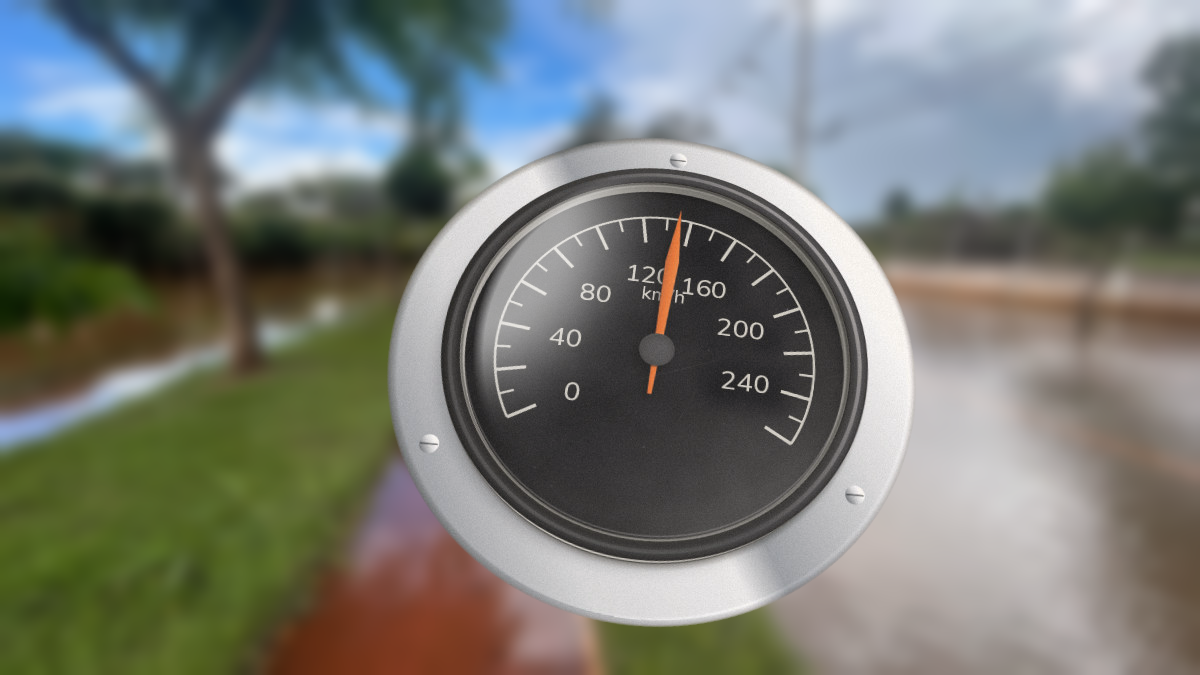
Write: km/h 135
